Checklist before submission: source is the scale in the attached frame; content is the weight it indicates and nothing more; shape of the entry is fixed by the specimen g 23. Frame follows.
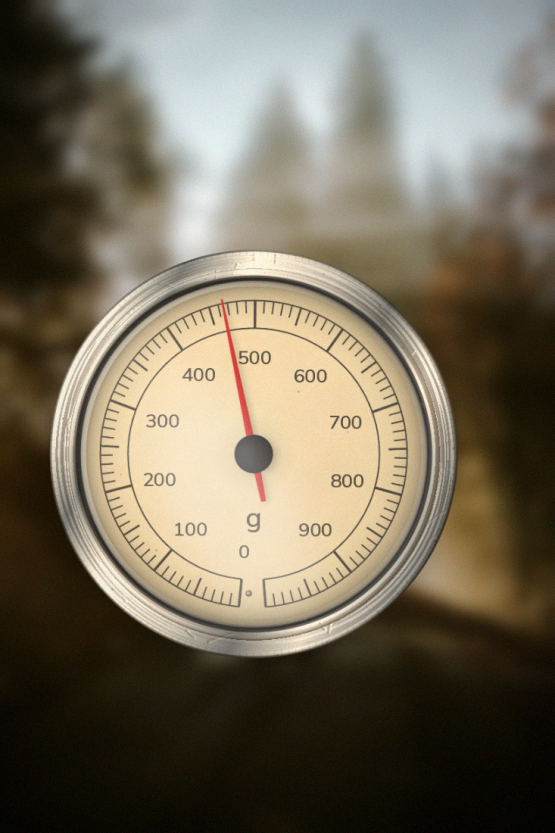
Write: g 465
